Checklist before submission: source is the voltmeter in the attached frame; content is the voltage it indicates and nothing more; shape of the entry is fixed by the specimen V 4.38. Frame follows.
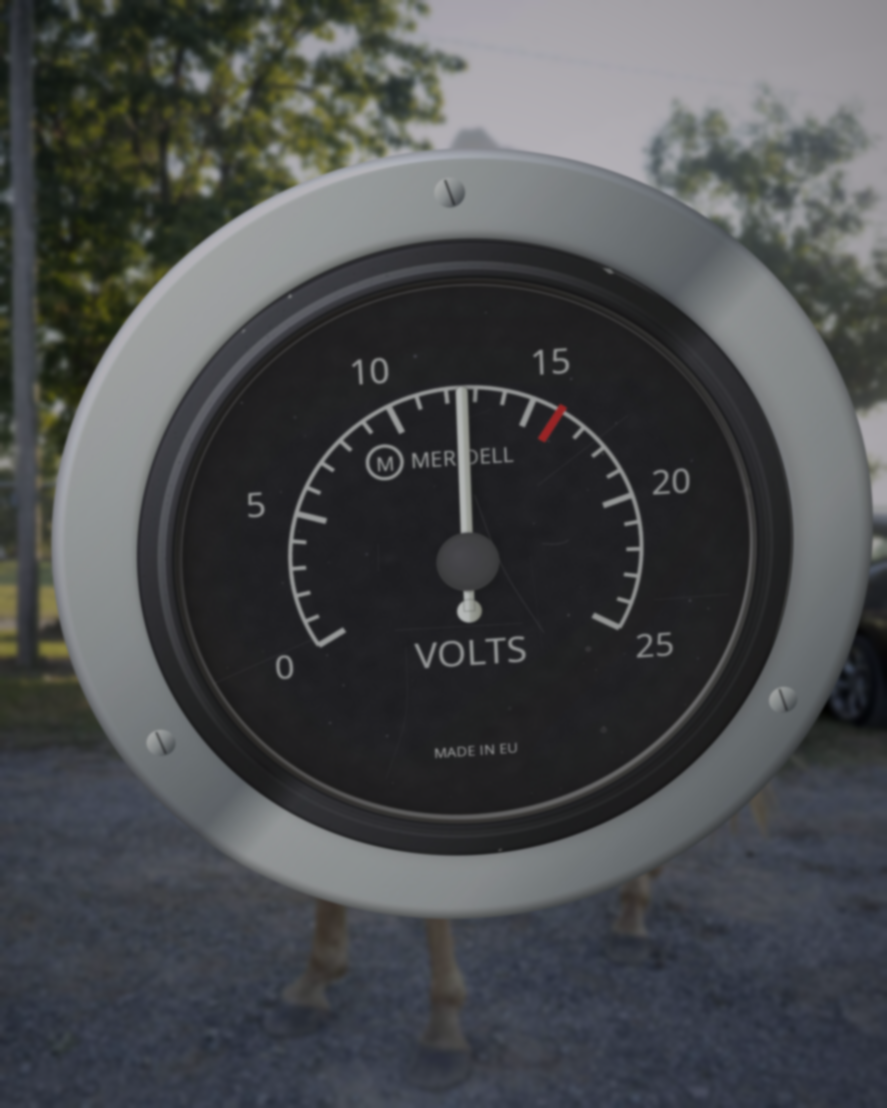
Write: V 12.5
